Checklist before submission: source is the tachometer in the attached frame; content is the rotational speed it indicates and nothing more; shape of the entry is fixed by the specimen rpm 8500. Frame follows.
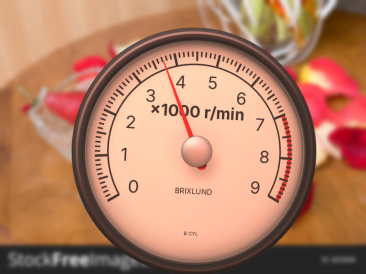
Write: rpm 3700
